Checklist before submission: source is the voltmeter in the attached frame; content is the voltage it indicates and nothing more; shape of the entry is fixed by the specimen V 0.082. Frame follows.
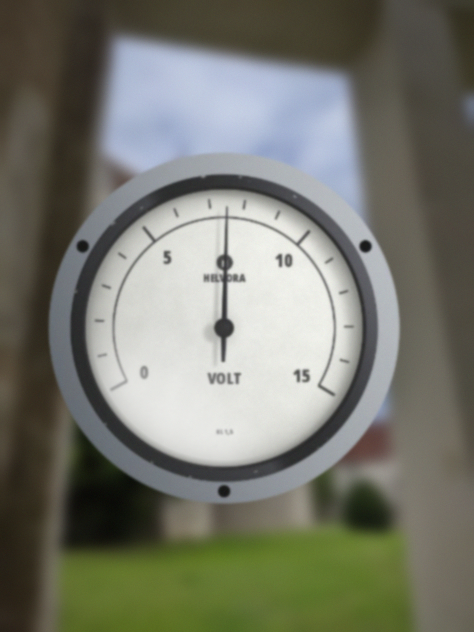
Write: V 7.5
